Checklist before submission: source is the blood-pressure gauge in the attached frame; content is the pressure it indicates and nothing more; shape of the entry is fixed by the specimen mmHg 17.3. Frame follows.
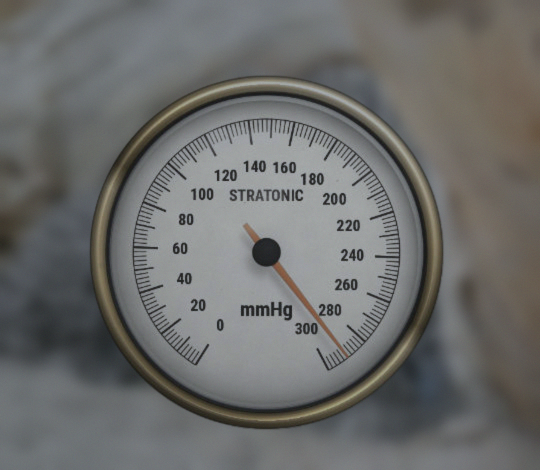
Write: mmHg 290
